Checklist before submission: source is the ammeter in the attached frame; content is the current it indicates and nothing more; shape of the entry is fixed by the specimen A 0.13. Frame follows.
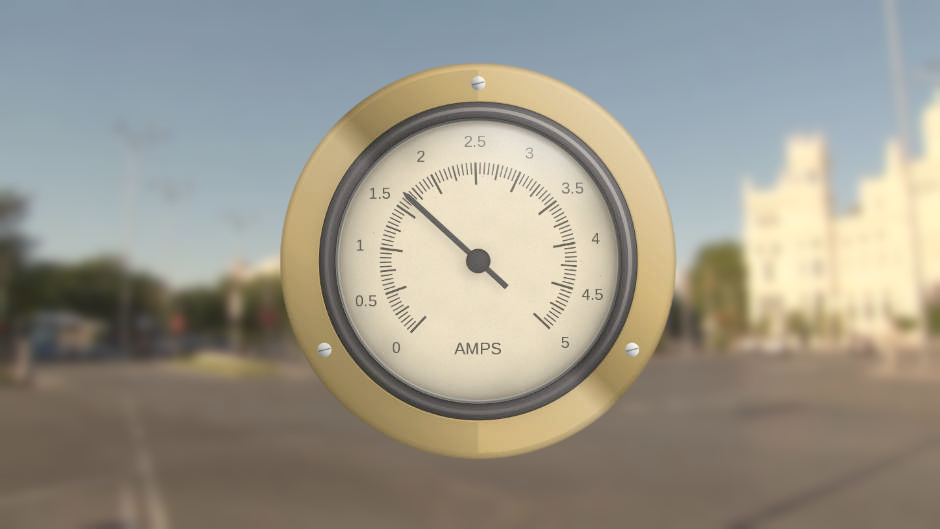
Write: A 1.65
